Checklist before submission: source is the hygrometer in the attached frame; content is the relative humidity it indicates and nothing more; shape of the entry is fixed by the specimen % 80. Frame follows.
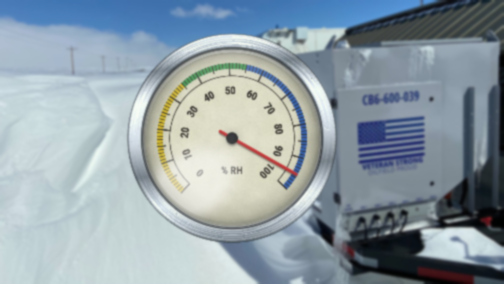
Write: % 95
